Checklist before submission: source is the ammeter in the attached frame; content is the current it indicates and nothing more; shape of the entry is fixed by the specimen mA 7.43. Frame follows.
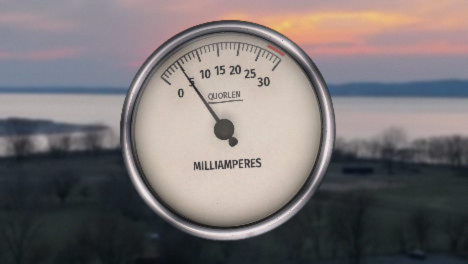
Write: mA 5
